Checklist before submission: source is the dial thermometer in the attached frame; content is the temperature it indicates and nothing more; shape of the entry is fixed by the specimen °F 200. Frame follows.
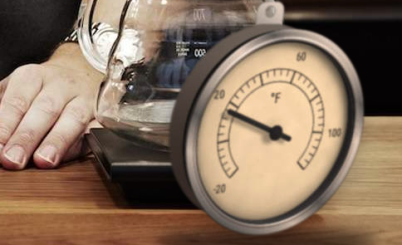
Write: °F 16
